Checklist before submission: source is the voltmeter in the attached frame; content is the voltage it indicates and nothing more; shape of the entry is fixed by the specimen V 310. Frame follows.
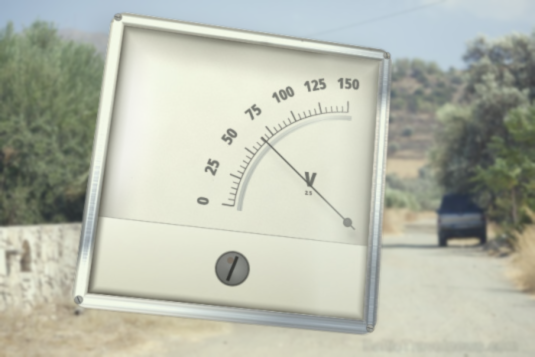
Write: V 65
